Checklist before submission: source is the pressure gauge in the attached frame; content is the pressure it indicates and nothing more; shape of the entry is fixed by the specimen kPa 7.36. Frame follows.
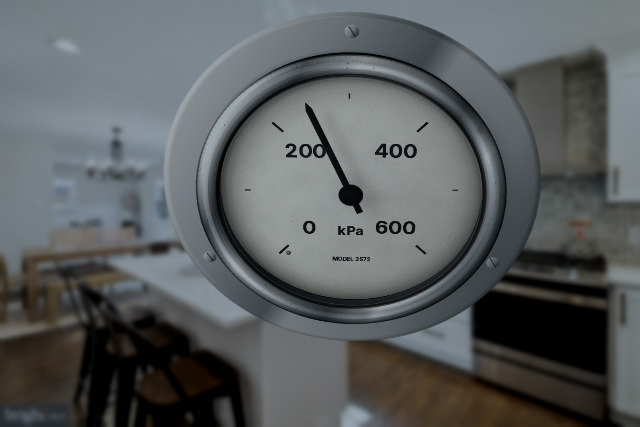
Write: kPa 250
